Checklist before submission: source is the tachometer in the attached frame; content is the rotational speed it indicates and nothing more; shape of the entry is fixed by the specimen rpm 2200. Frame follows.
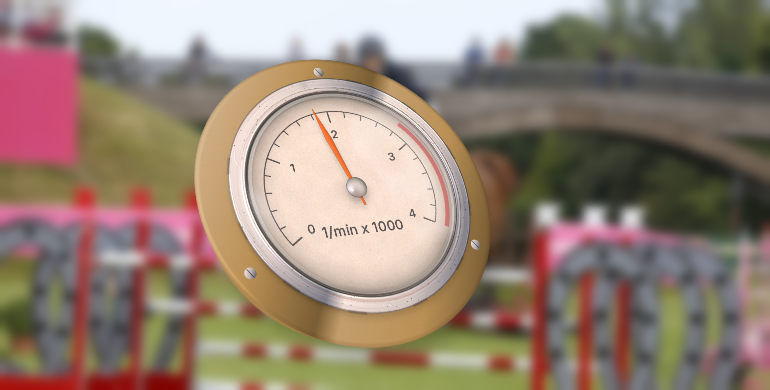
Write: rpm 1800
